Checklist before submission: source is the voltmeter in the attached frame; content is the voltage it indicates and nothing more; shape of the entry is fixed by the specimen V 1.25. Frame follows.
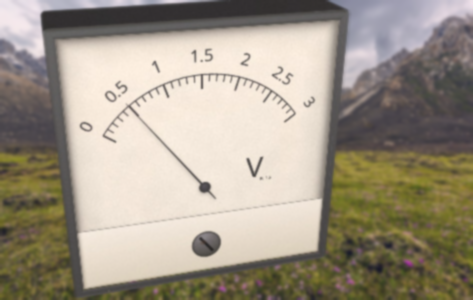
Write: V 0.5
